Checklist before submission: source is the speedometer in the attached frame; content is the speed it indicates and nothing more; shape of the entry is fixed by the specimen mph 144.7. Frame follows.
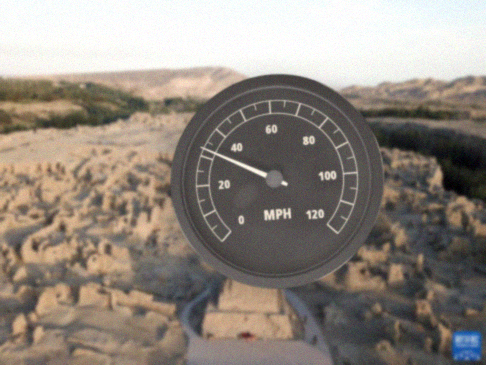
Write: mph 32.5
